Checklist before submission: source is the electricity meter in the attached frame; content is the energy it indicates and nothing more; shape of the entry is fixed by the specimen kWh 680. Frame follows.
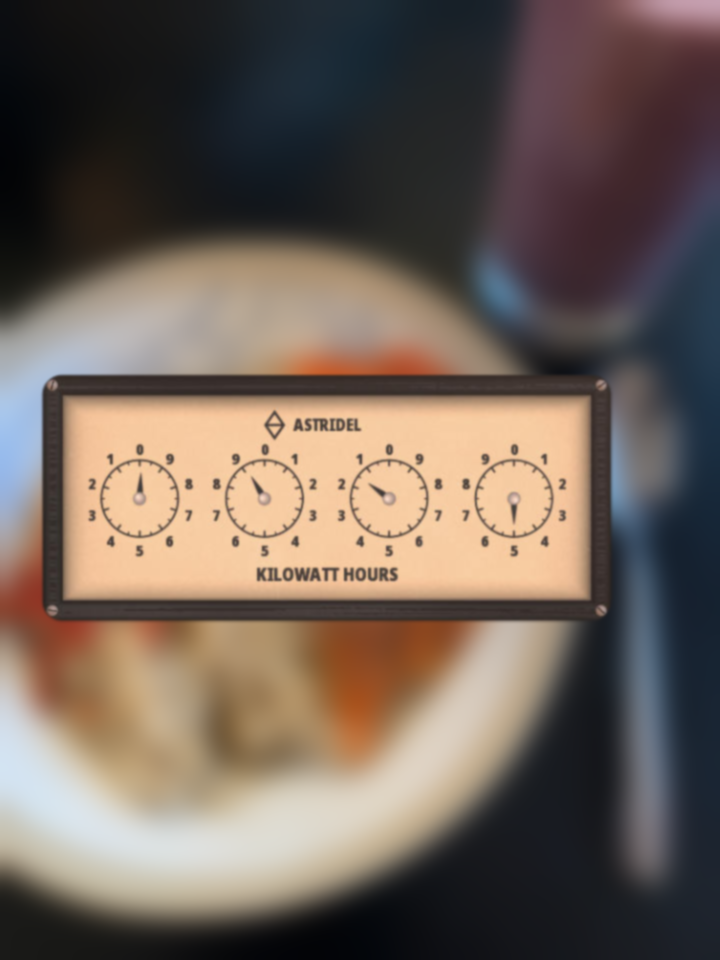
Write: kWh 9915
